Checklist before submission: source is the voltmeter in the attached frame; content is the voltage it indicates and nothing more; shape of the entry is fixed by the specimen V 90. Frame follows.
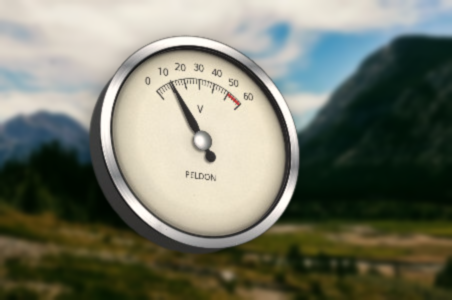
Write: V 10
